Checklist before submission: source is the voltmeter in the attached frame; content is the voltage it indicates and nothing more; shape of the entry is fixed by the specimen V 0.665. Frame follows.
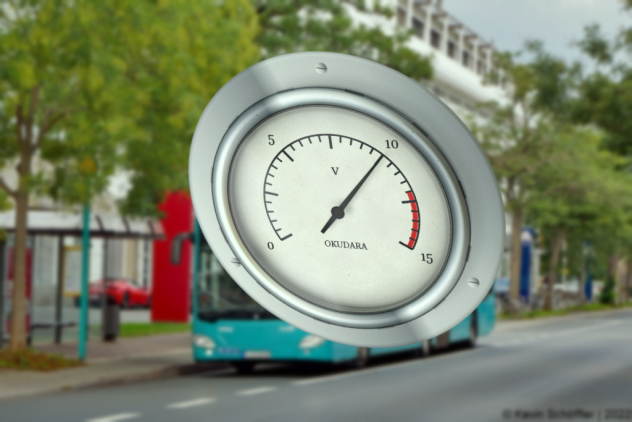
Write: V 10
